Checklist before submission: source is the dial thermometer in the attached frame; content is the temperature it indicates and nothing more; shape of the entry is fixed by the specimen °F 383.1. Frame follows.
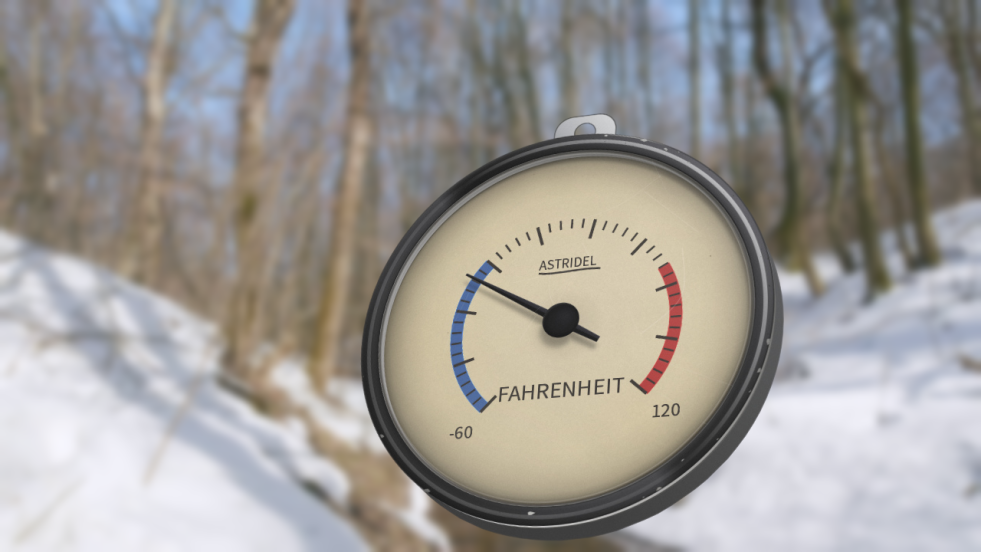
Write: °F -8
